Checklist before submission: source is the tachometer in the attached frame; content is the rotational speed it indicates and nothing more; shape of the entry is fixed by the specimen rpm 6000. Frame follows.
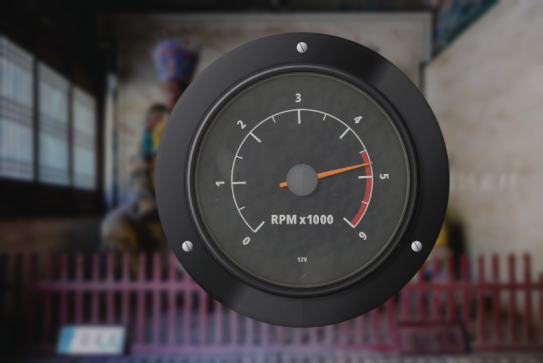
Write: rpm 4750
